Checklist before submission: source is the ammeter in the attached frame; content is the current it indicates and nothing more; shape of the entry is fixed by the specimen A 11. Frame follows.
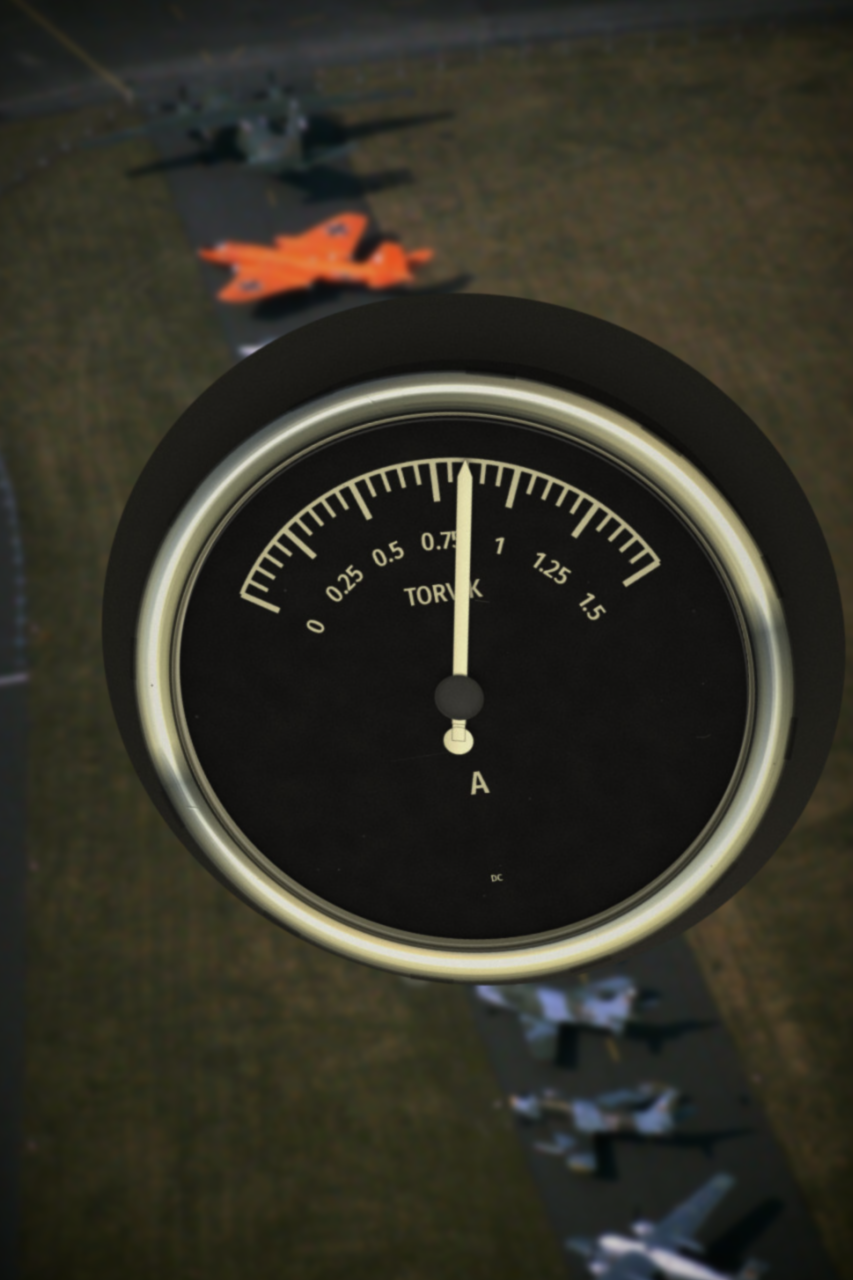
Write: A 0.85
